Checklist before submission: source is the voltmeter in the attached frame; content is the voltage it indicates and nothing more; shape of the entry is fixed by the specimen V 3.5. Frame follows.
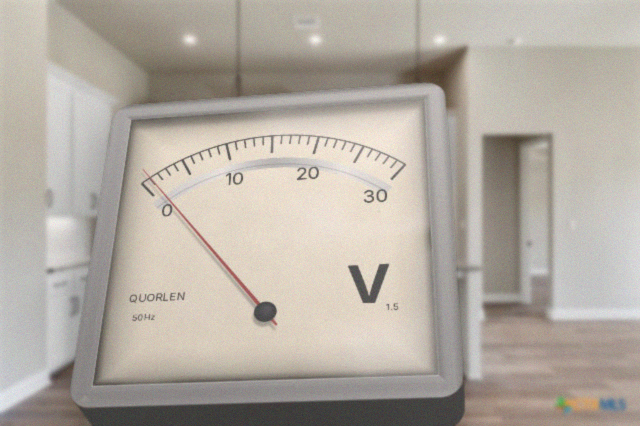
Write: V 1
